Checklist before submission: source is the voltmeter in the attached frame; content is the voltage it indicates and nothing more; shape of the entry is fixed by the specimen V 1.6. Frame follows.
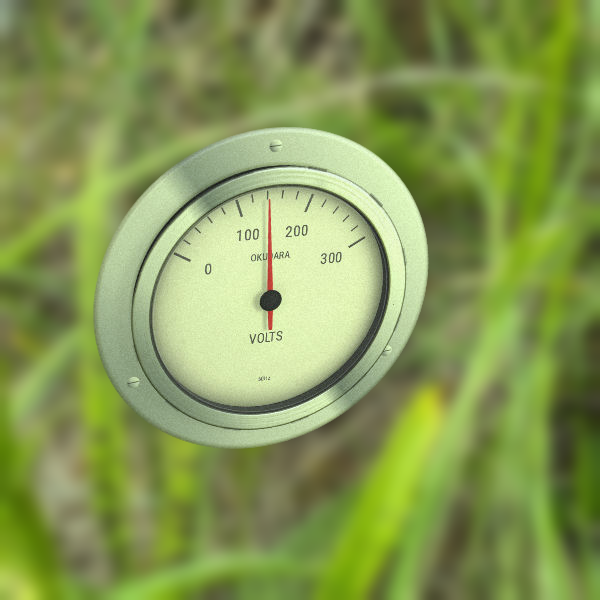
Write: V 140
